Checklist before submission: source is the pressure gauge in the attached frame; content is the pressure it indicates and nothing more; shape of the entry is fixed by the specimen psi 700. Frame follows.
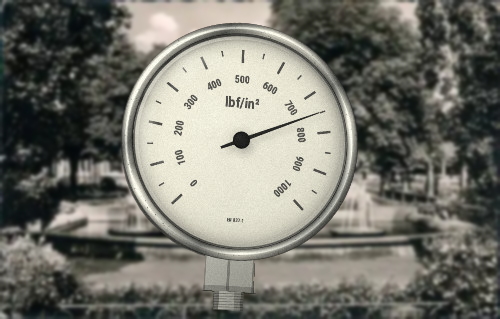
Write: psi 750
